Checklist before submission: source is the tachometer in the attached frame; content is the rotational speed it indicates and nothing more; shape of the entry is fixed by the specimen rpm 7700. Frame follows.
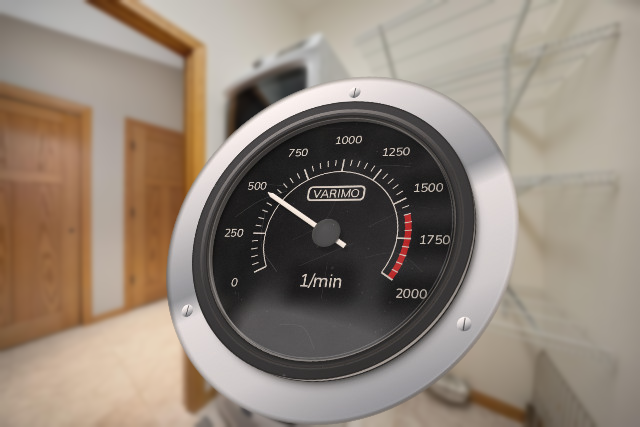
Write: rpm 500
